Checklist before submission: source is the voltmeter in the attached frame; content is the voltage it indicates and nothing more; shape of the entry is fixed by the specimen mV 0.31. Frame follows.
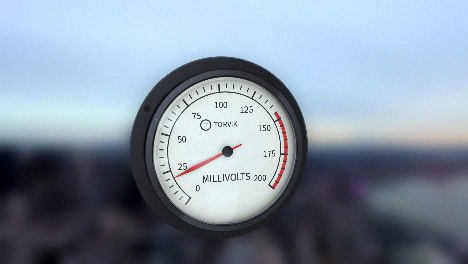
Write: mV 20
